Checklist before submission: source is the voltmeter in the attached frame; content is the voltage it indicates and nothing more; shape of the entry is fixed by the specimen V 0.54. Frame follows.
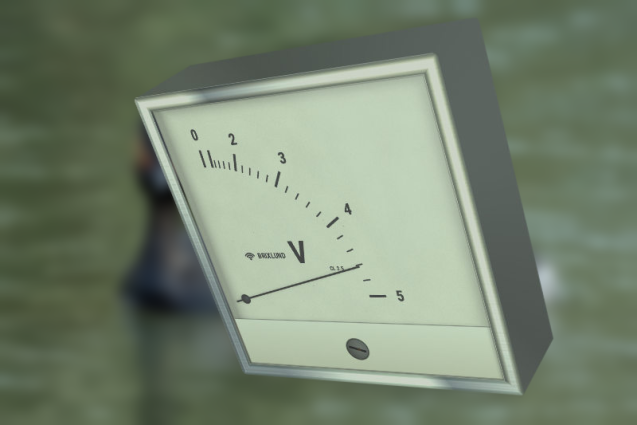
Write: V 4.6
